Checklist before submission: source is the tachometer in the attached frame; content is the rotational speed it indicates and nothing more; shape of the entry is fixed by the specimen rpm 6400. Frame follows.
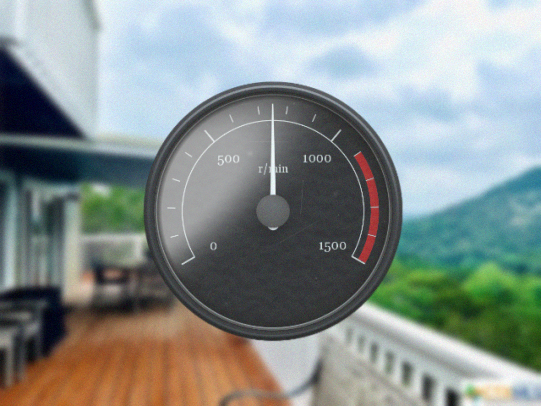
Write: rpm 750
